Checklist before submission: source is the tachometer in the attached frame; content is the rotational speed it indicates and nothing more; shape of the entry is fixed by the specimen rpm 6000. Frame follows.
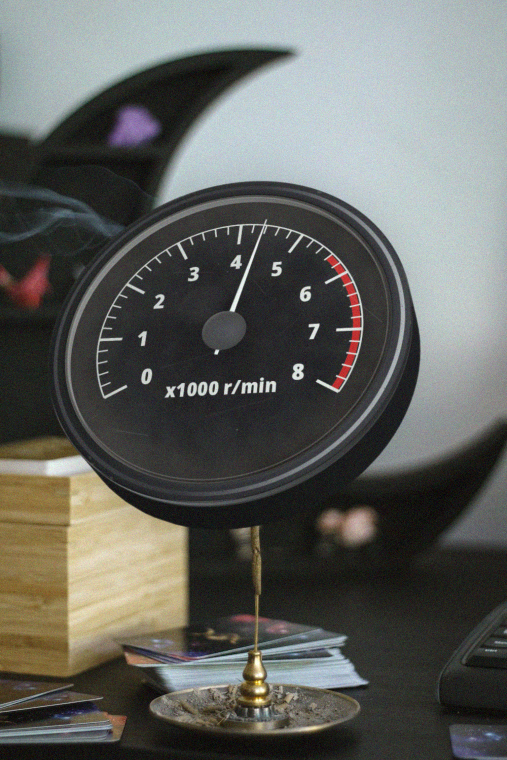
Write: rpm 4400
